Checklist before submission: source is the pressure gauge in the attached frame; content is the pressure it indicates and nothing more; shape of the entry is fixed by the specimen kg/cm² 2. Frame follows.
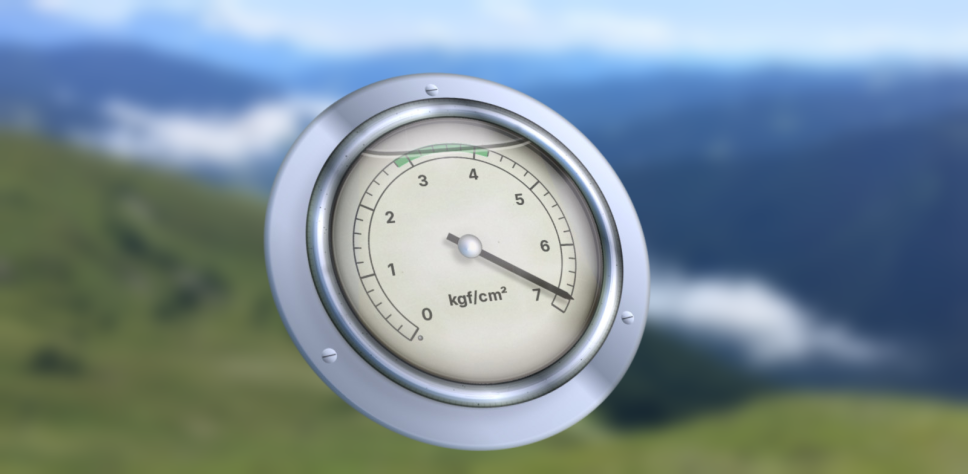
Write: kg/cm² 6.8
